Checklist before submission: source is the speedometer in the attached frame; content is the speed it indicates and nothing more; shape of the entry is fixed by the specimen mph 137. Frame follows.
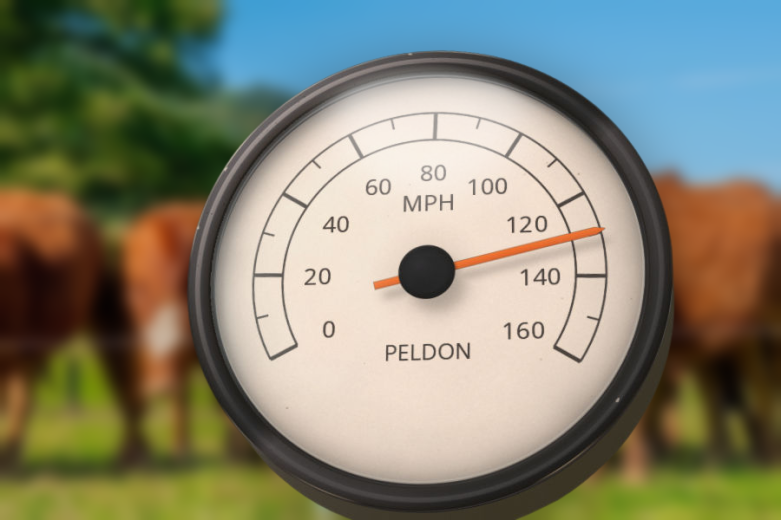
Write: mph 130
